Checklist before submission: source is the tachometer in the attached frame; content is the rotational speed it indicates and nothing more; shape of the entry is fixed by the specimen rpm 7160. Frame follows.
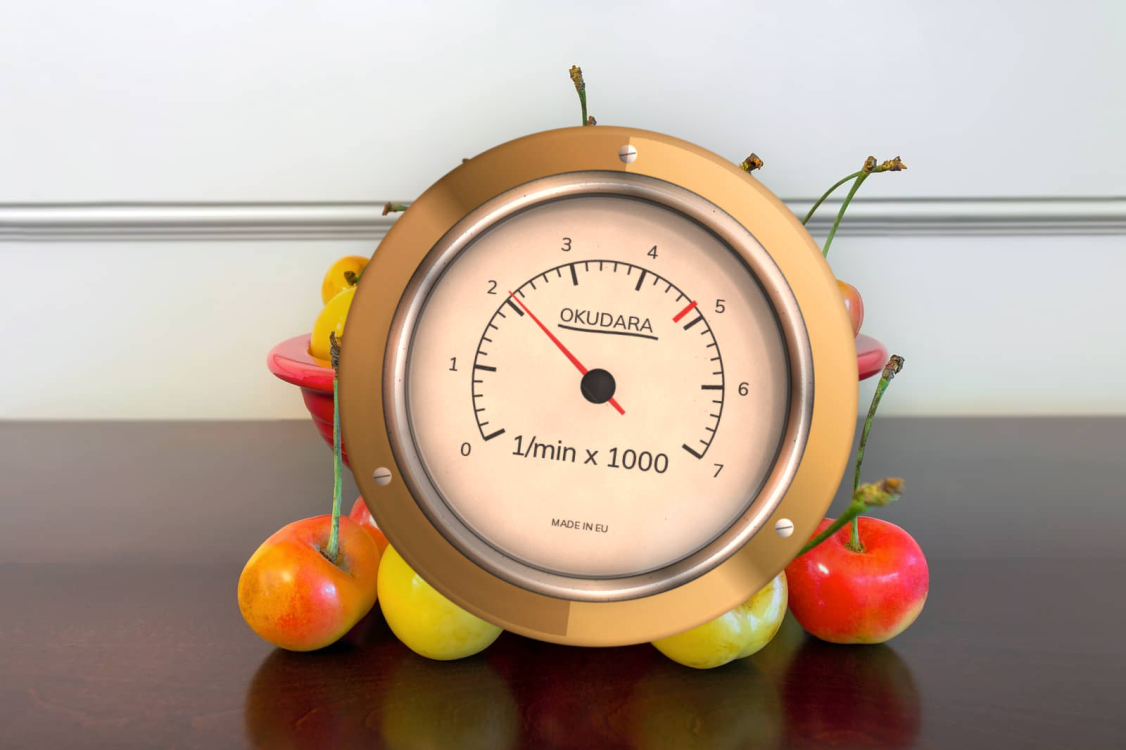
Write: rpm 2100
